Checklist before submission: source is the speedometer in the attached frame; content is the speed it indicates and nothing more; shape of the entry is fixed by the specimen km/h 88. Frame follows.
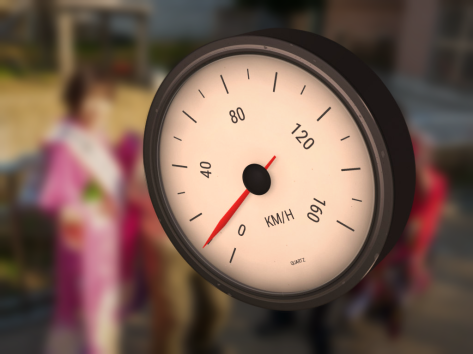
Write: km/h 10
